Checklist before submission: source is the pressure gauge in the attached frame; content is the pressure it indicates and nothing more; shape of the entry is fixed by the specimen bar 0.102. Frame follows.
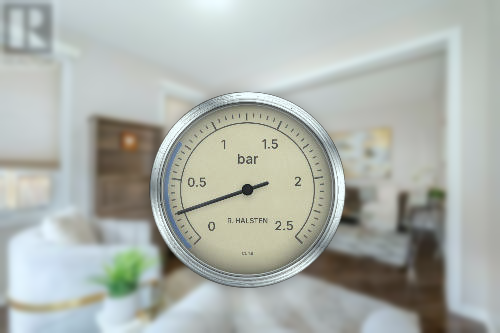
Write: bar 0.25
